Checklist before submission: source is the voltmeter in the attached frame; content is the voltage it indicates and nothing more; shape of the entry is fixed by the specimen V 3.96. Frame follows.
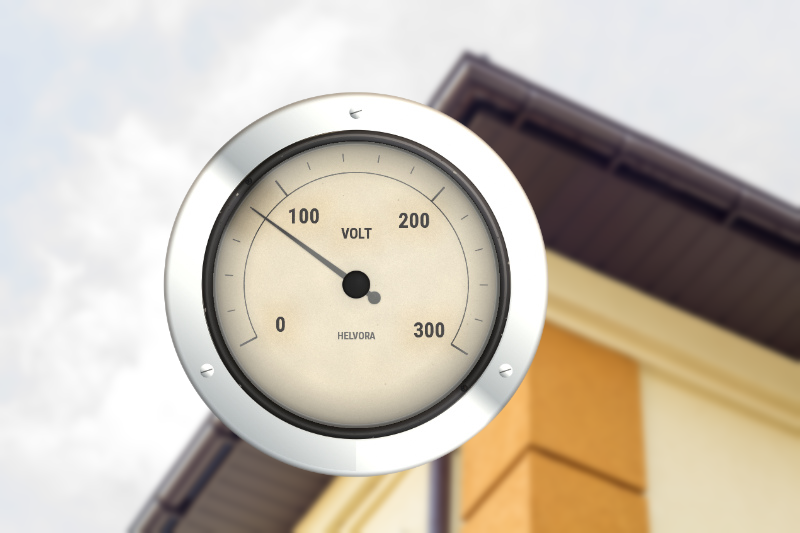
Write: V 80
